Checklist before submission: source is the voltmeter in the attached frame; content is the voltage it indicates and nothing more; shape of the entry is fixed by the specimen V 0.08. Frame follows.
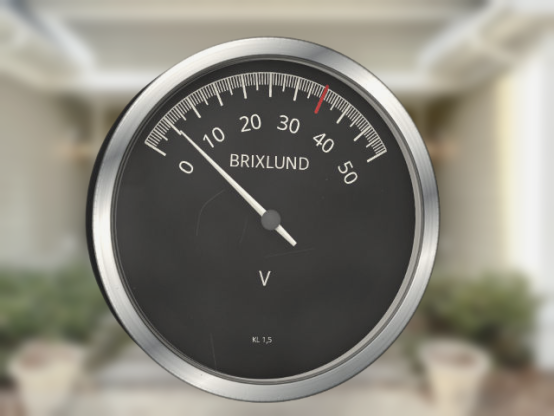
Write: V 5
